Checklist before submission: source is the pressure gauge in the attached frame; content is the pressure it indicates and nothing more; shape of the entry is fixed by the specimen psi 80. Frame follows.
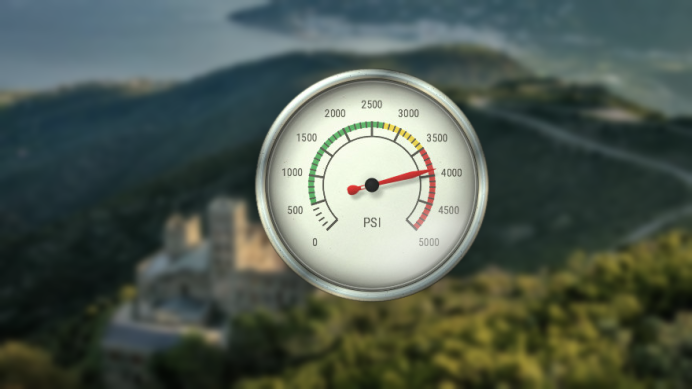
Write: psi 3900
